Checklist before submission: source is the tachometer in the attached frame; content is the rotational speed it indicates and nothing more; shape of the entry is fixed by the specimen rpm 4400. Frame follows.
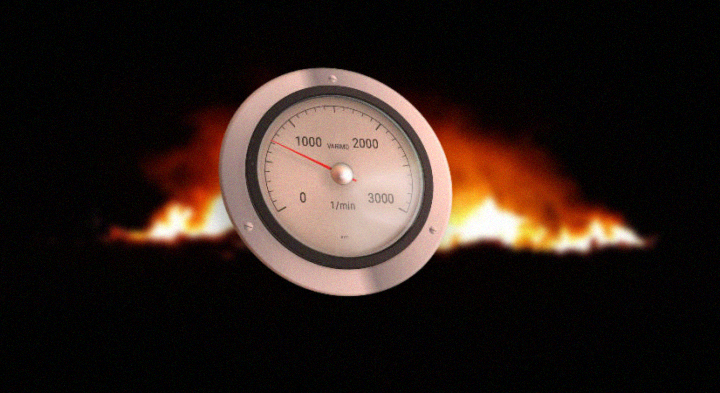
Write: rpm 700
